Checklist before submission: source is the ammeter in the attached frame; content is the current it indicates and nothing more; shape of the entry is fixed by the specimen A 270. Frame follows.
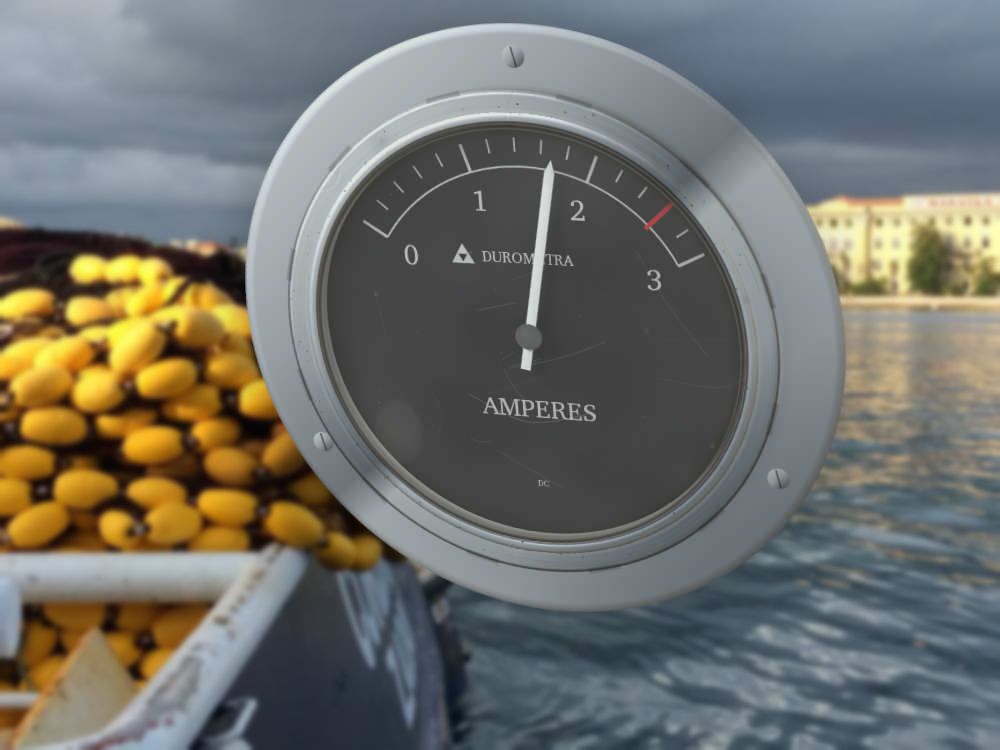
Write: A 1.7
